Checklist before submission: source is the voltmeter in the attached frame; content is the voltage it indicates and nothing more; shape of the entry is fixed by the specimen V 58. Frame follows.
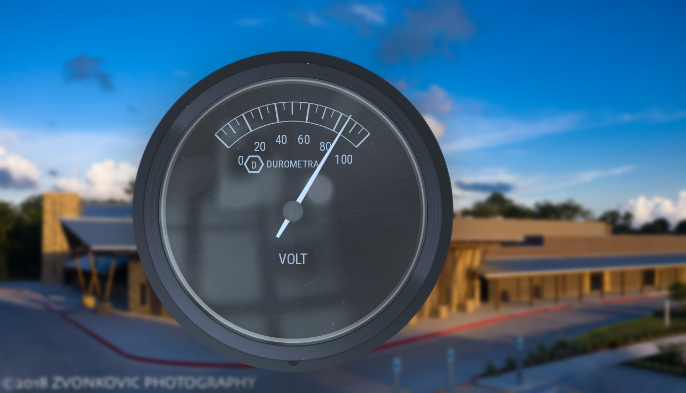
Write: V 85
